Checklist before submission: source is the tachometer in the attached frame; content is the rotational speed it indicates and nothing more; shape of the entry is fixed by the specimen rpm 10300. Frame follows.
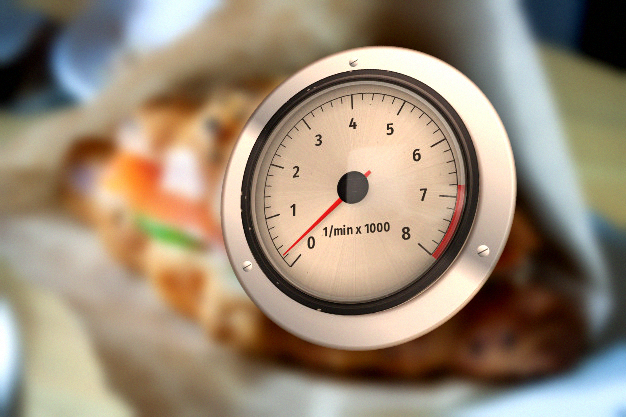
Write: rpm 200
